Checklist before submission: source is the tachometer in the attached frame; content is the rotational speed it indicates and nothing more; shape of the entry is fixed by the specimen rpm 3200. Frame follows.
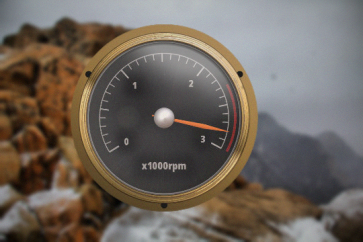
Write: rpm 2800
